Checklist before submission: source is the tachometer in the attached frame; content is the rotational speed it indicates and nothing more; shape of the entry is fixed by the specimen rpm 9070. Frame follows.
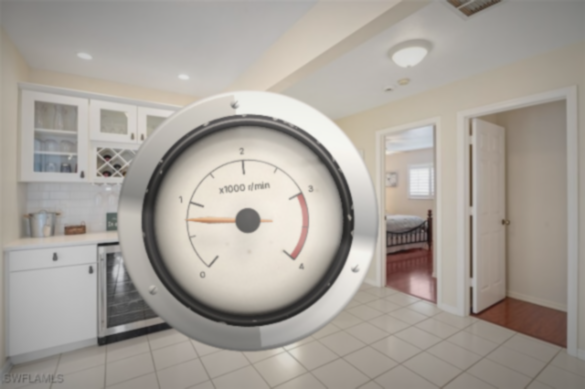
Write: rpm 750
